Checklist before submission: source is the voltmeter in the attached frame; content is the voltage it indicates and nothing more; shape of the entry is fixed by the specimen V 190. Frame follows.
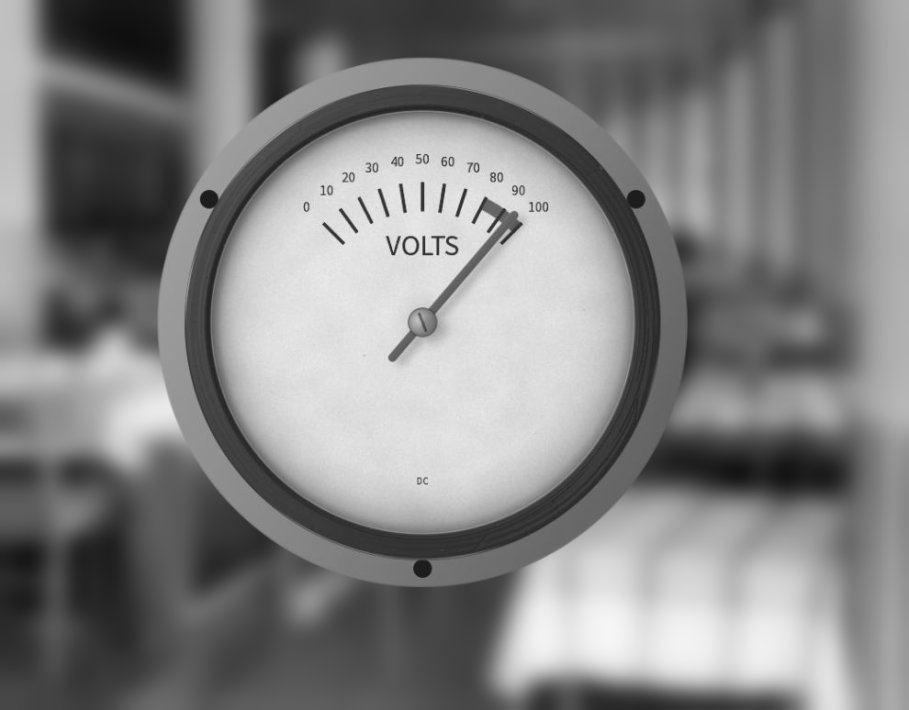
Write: V 95
